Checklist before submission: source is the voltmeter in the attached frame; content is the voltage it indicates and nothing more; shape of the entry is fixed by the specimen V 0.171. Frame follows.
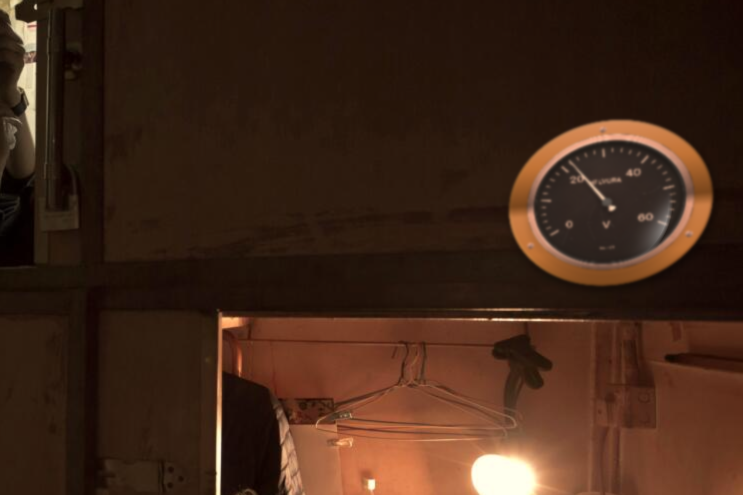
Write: V 22
